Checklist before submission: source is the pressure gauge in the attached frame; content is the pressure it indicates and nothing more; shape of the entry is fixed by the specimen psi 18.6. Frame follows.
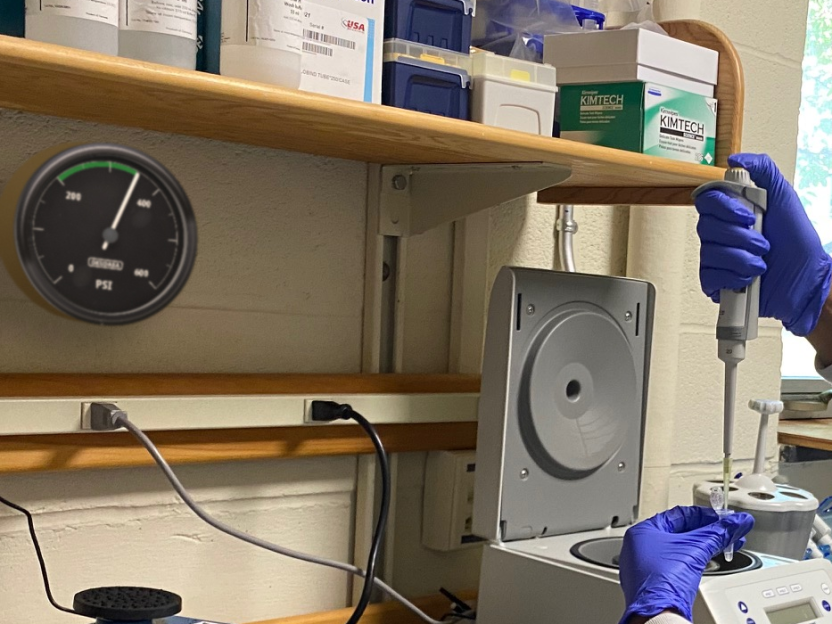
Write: psi 350
